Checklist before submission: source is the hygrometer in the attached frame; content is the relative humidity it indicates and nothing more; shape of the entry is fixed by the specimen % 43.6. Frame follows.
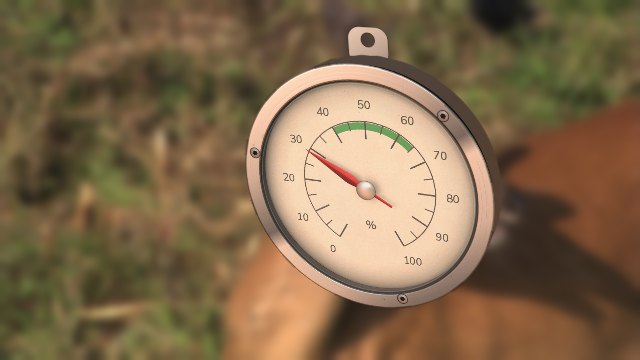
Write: % 30
